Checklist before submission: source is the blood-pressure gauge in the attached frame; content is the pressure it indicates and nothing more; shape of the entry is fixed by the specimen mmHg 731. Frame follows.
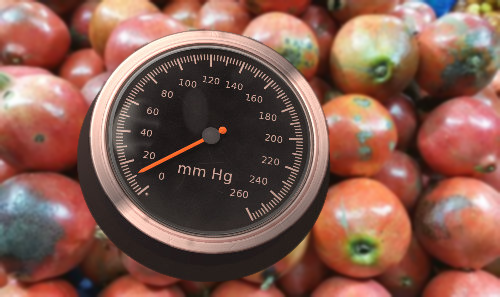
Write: mmHg 10
